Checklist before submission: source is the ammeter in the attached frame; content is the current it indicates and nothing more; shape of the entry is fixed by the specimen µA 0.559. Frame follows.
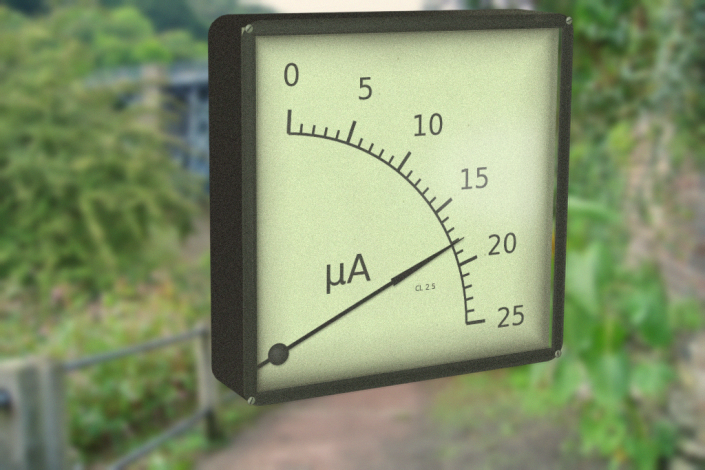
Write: µA 18
